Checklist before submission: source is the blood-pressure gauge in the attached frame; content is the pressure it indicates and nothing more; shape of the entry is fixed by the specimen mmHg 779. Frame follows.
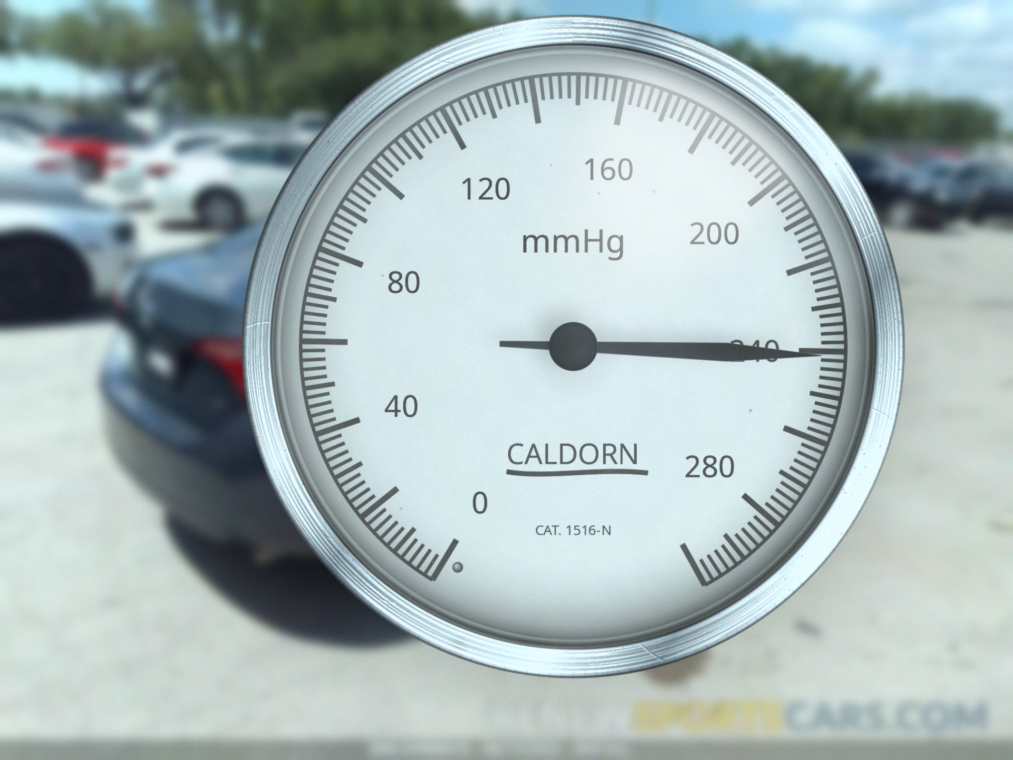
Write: mmHg 241
